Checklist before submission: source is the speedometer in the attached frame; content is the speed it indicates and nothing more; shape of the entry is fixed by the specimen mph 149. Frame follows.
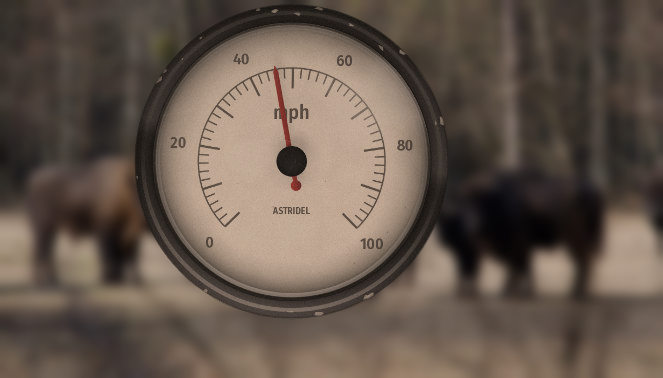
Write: mph 46
